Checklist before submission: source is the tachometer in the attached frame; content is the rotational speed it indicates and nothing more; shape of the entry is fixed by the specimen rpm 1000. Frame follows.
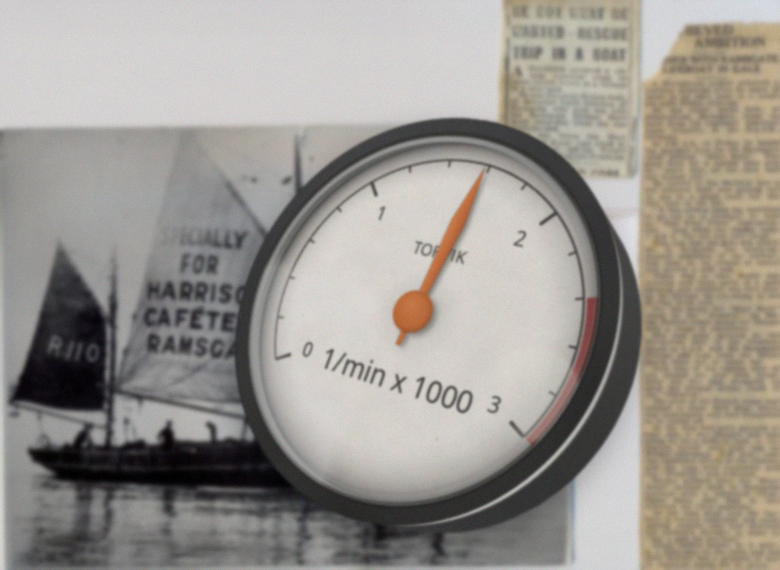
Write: rpm 1600
